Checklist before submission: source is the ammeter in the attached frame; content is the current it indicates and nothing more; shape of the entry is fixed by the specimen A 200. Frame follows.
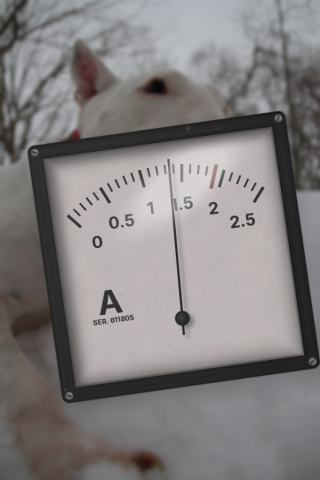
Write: A 1.35
